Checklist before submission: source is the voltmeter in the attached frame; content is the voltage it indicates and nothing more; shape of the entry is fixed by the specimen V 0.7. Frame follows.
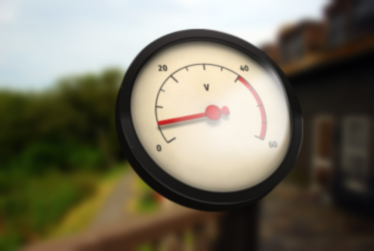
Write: V 5
